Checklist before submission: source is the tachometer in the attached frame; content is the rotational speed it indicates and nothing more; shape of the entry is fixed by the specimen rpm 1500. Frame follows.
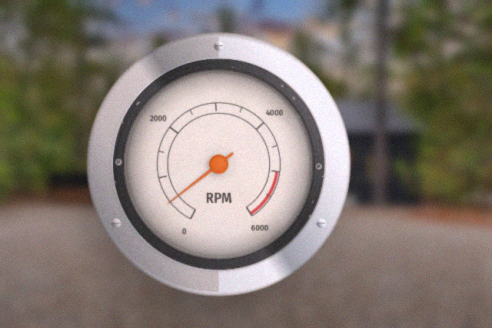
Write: rpm 500
